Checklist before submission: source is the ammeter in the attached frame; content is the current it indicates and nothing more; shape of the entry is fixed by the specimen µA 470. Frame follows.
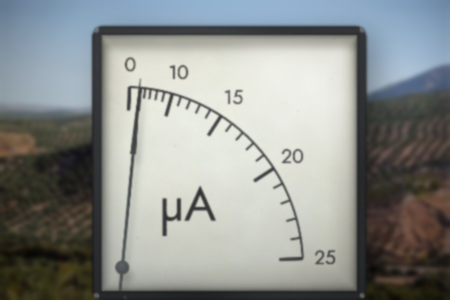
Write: µA 5
